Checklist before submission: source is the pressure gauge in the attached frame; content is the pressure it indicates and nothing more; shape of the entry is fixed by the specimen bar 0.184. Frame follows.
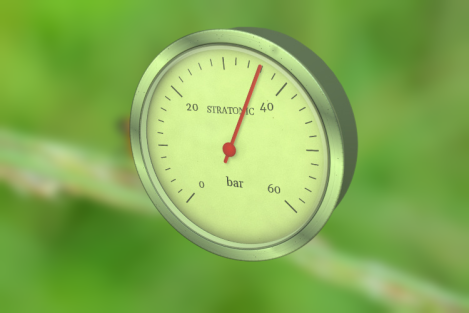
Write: bar 36
